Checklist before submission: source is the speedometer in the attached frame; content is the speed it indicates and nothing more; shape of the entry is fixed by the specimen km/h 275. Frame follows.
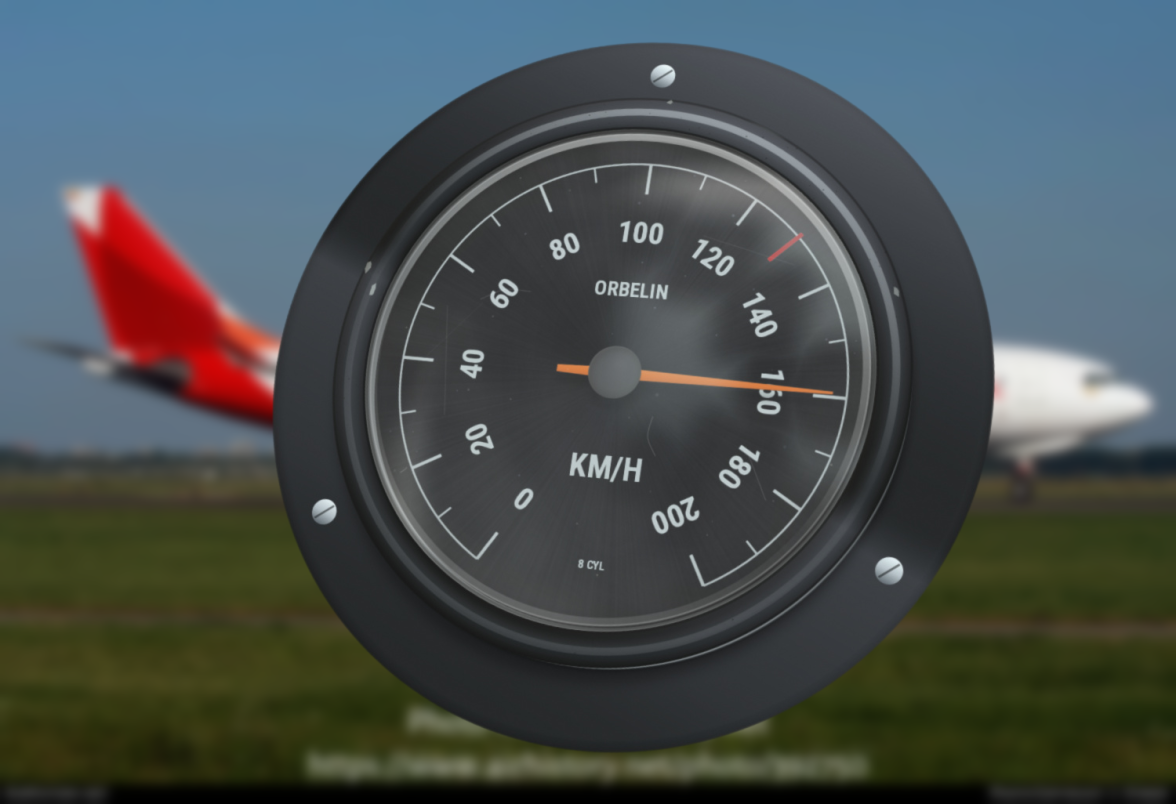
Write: km/h 160
